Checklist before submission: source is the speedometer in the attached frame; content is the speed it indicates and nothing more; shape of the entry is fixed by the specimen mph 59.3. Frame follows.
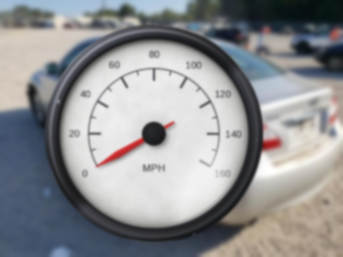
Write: mph 0
